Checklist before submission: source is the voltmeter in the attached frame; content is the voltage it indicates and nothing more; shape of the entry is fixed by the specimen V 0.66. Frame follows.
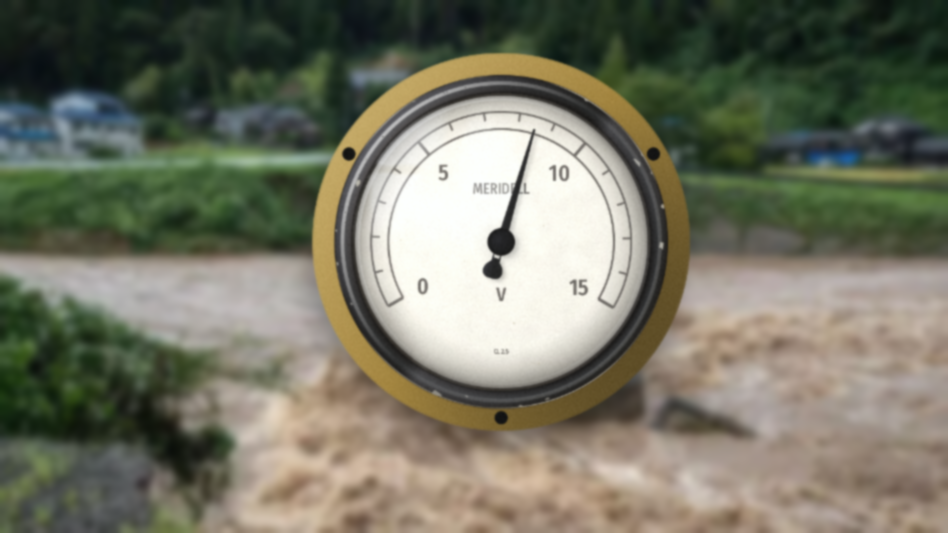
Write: V 8.5
